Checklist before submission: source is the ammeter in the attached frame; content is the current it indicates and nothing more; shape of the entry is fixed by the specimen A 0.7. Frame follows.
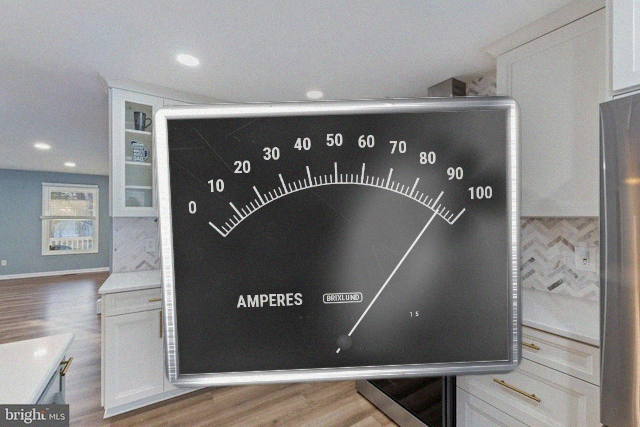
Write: A 92
